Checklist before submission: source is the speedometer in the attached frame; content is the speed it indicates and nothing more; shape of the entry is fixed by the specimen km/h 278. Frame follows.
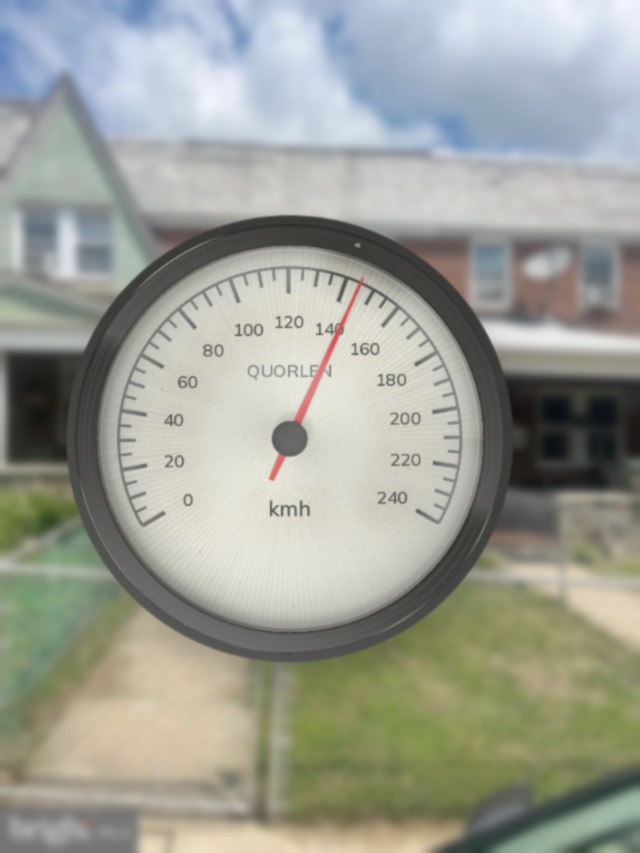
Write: km/h 145
